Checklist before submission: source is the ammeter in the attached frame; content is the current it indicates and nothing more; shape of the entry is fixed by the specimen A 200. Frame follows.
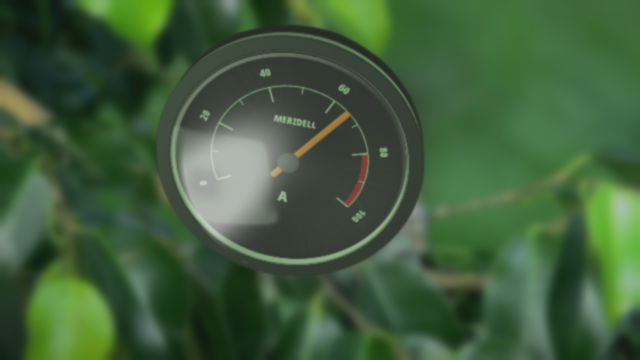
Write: A 65
